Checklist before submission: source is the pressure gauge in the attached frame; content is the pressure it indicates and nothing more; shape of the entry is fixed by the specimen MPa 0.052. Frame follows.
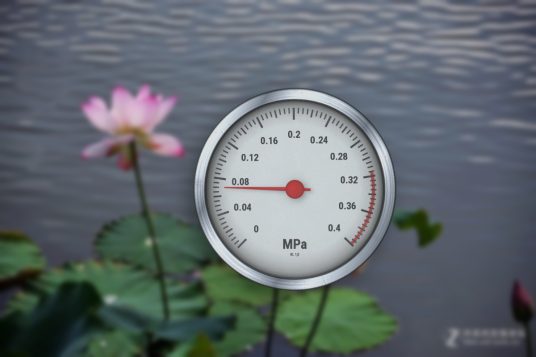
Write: MPa 0.07
